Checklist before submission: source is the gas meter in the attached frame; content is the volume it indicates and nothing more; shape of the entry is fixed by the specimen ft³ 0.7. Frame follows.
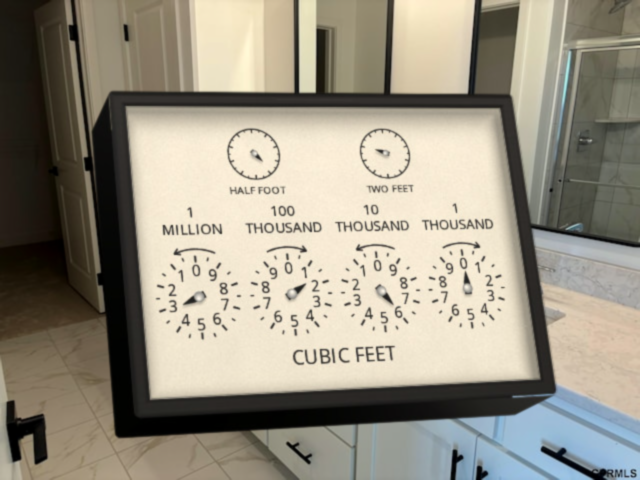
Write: ft³ 316000
